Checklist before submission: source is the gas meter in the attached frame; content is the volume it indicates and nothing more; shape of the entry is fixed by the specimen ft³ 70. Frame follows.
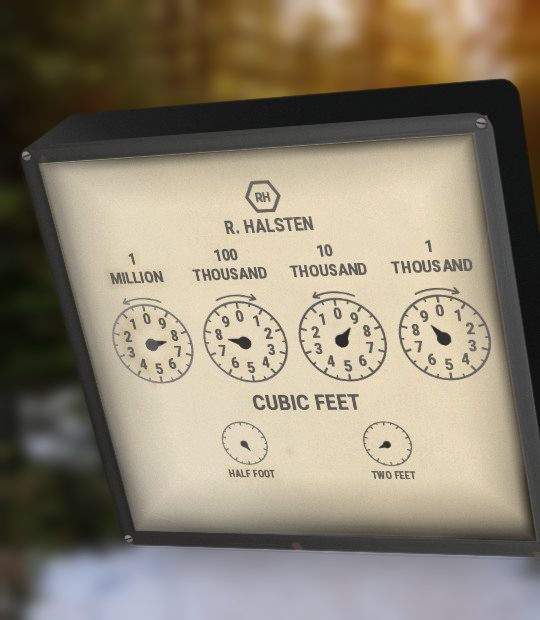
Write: ft³ 778900
